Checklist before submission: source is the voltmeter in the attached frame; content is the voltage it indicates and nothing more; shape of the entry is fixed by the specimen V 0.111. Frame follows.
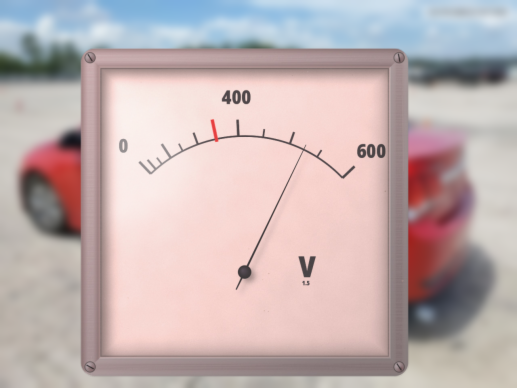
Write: V 525
